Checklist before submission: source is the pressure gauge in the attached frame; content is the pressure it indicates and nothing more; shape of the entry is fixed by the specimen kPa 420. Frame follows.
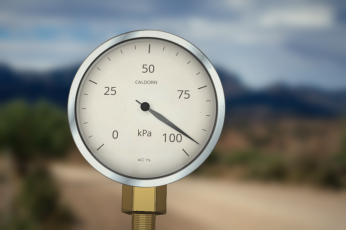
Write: kPa 95
